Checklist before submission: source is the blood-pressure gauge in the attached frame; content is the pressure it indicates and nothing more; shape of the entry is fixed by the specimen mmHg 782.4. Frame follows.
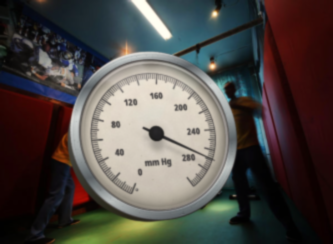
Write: mmHg 270
